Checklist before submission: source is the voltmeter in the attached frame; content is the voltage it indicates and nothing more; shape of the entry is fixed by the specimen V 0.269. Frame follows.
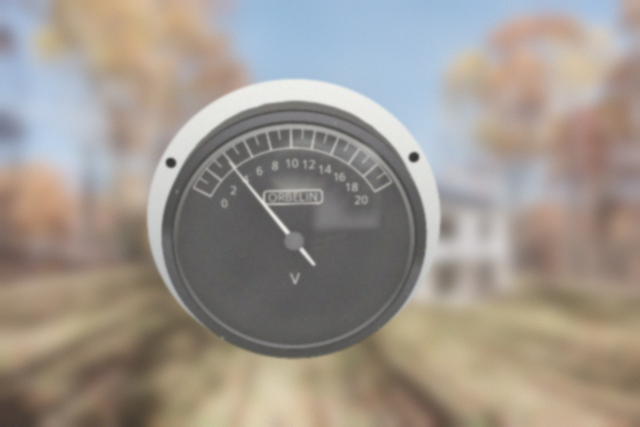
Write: V 4
